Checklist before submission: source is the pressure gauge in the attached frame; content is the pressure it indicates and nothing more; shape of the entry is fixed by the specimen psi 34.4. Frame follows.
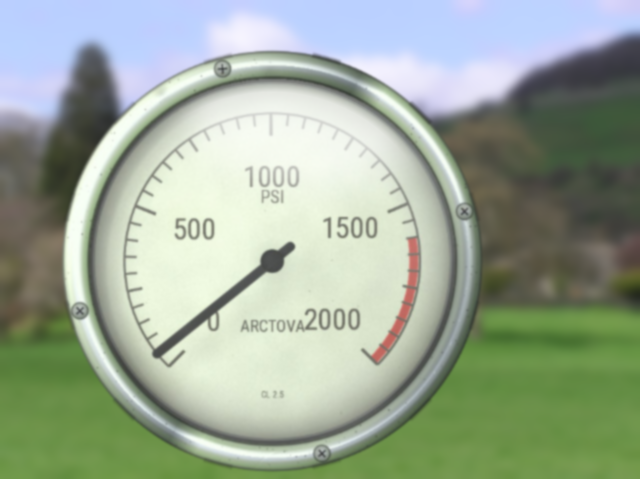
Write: psi 50
